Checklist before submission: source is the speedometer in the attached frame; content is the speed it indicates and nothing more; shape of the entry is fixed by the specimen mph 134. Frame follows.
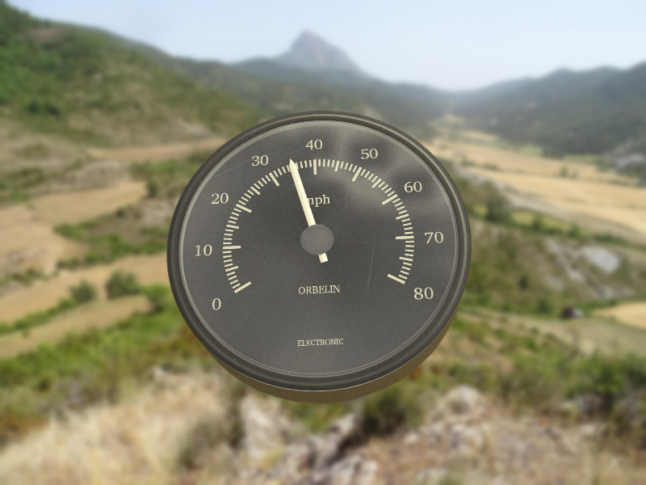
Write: mph 35
